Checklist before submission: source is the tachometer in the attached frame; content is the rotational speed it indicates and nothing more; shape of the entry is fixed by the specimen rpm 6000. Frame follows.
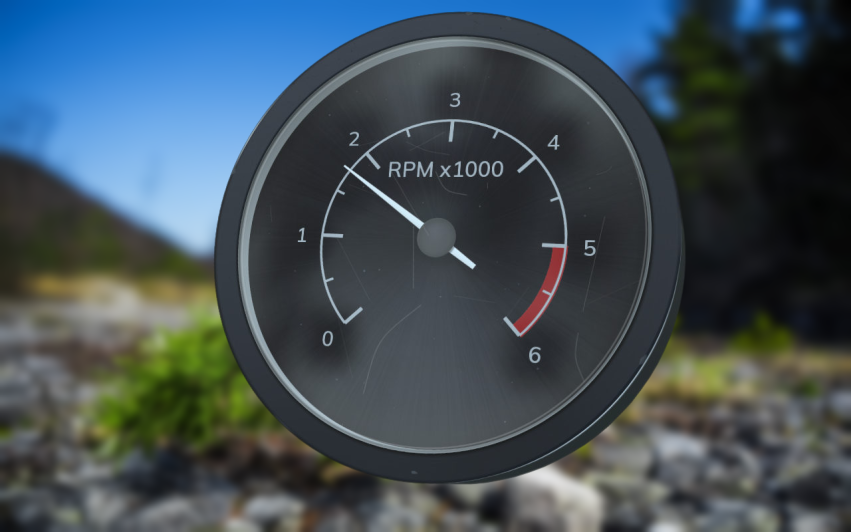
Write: rpm 1750
